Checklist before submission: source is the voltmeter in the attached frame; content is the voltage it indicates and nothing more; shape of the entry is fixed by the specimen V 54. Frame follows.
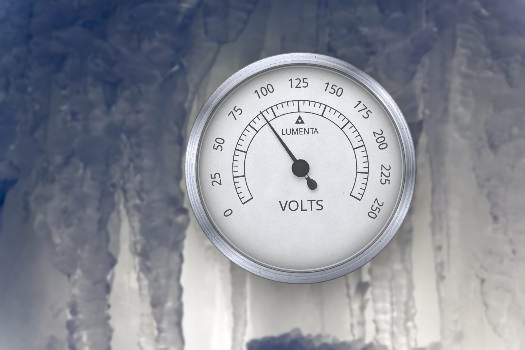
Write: V 90
